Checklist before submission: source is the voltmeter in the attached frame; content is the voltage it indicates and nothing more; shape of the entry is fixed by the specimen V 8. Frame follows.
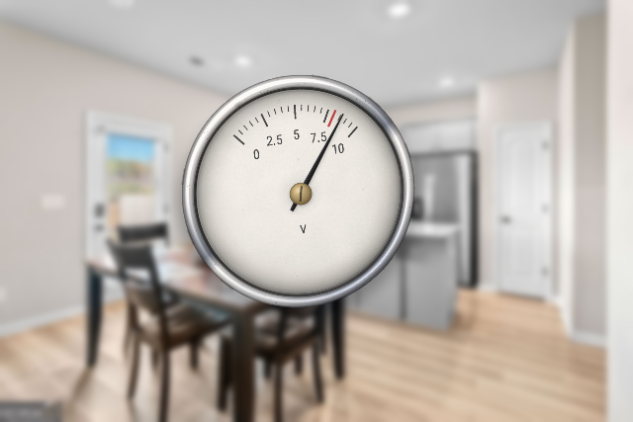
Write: V 8.5
